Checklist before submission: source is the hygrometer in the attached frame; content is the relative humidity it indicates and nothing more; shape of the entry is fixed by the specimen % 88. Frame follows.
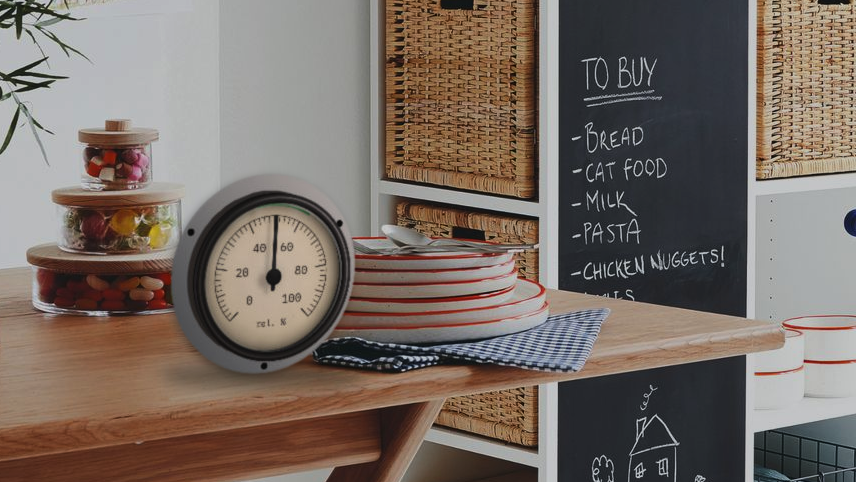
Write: % 50
